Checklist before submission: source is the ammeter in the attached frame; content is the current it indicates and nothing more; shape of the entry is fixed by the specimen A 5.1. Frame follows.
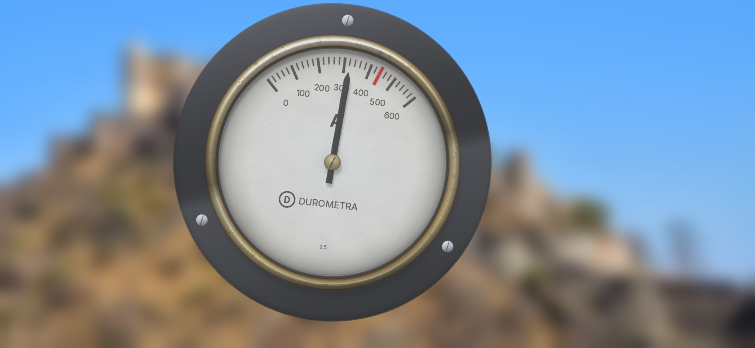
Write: A 320
